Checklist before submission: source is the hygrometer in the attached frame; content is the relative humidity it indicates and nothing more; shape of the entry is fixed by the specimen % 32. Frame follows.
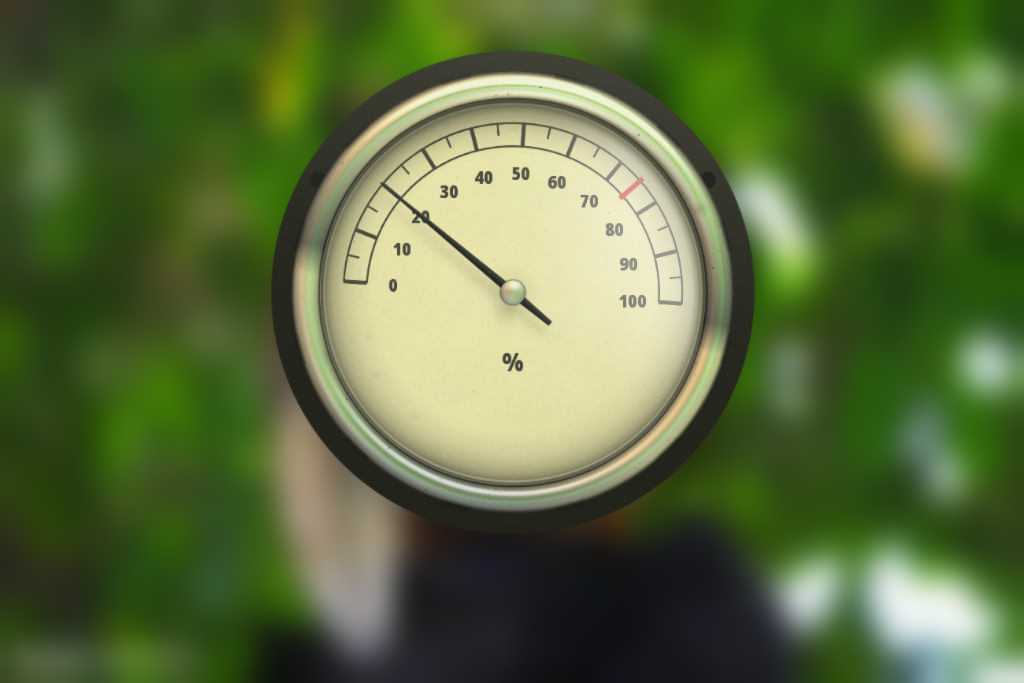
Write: % 20
